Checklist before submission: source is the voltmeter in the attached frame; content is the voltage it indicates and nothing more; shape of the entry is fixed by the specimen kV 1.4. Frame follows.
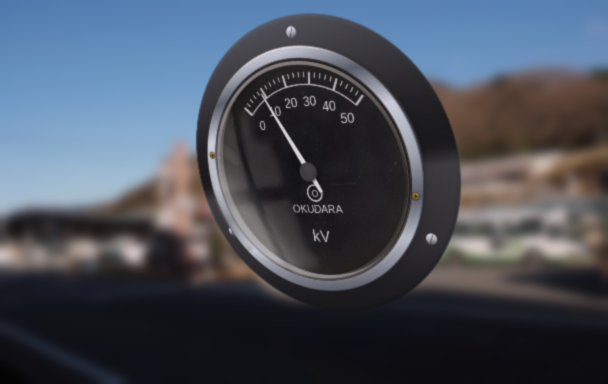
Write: kV 10
